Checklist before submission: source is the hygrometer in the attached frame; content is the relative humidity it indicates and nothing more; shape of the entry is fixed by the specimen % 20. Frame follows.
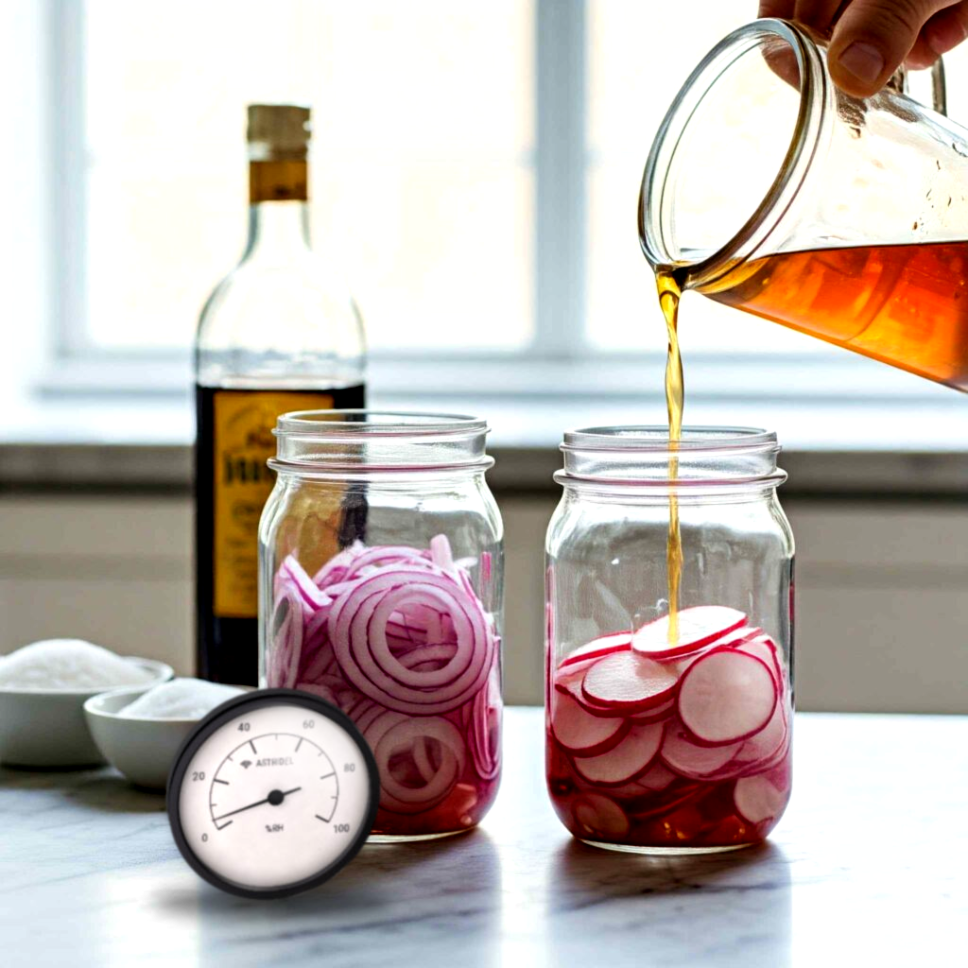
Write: % 5
